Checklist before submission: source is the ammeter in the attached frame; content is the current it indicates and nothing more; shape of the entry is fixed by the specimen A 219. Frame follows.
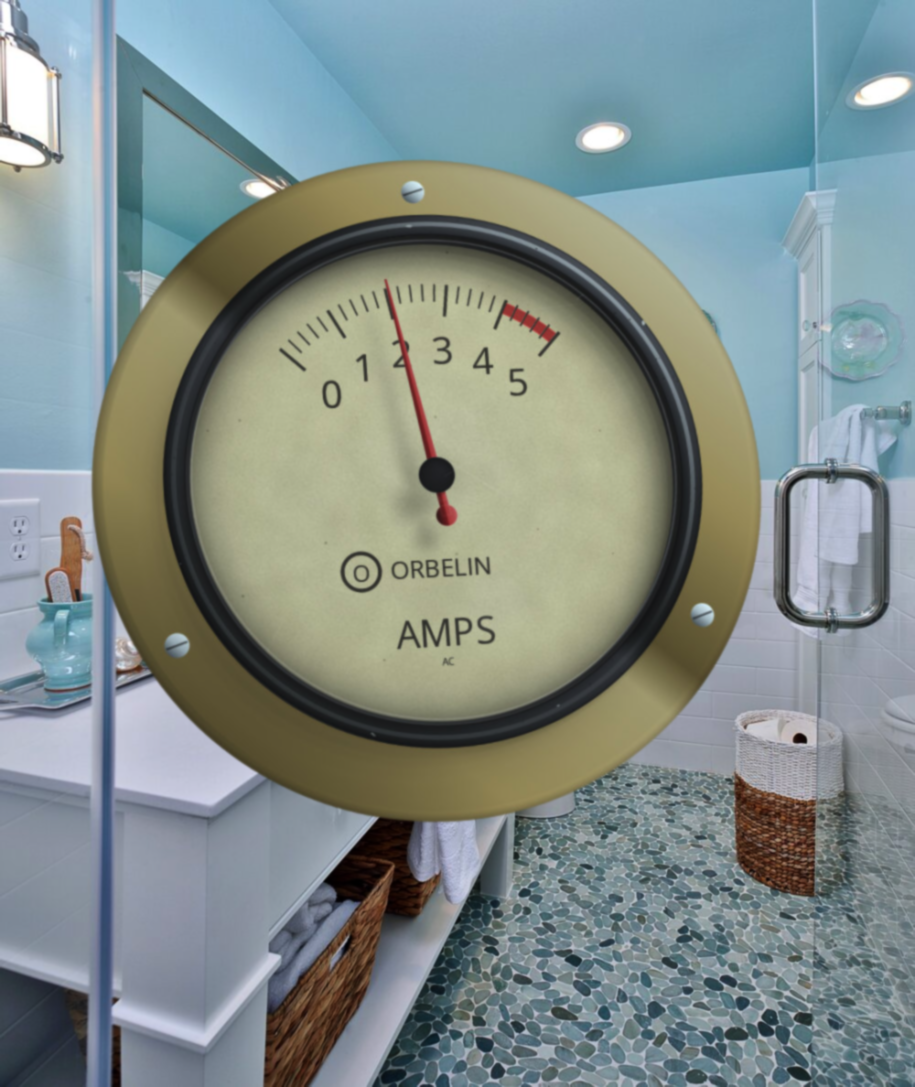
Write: A 2
